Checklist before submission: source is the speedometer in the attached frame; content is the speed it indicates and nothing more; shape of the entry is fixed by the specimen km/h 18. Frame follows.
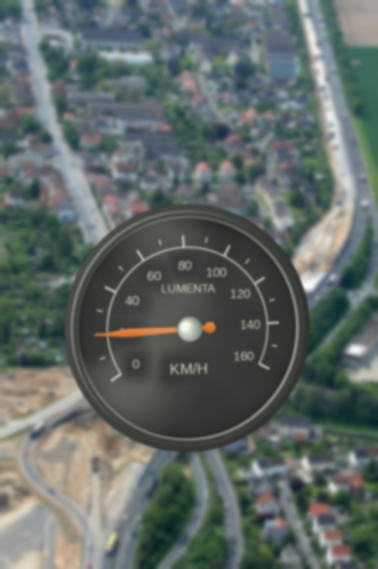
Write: km/h 20
